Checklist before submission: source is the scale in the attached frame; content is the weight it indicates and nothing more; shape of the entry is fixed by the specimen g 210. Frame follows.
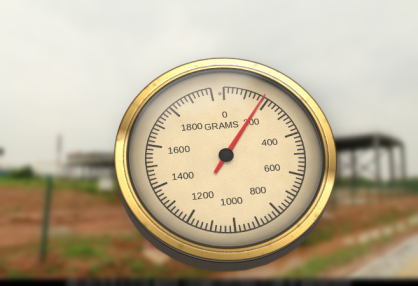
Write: g 180
